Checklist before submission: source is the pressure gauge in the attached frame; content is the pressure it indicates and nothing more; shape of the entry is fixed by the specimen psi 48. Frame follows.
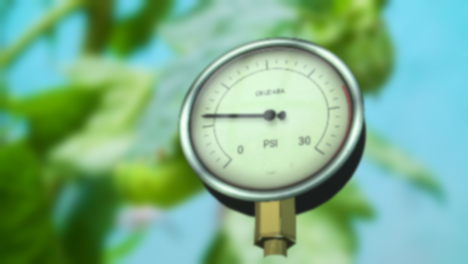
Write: psi 6
